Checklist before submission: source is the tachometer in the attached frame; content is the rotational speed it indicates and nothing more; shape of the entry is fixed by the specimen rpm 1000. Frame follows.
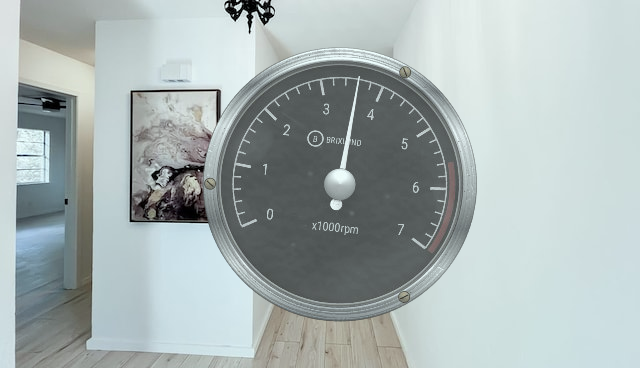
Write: rpm 3600
